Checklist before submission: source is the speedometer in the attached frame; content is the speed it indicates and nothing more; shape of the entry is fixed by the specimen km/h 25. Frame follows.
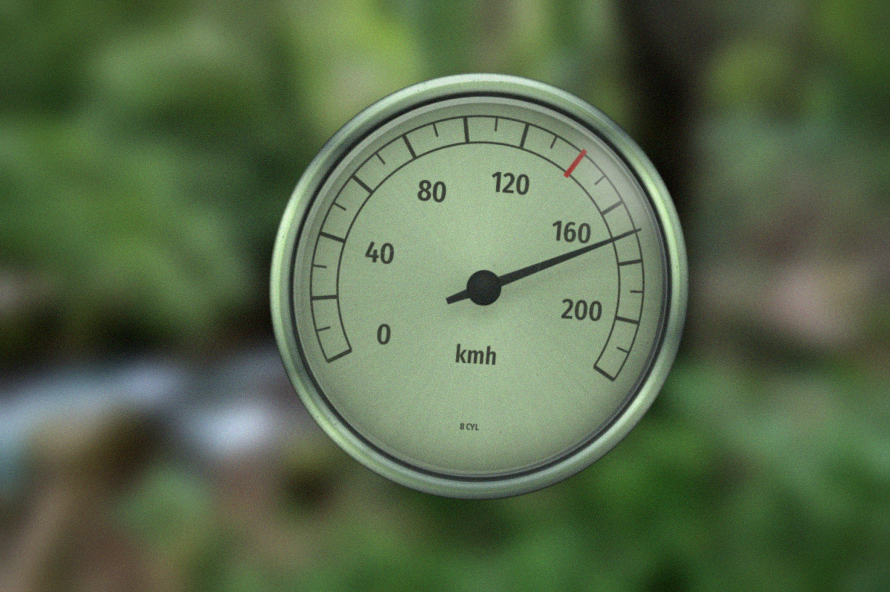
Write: km/h 170
